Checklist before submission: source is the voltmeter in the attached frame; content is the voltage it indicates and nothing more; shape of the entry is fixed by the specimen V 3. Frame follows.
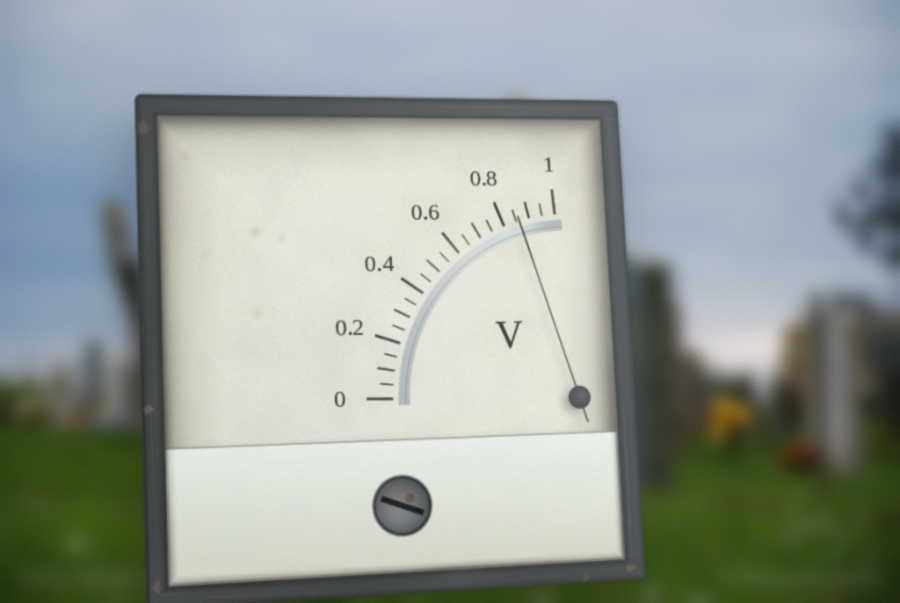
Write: V 0.85
